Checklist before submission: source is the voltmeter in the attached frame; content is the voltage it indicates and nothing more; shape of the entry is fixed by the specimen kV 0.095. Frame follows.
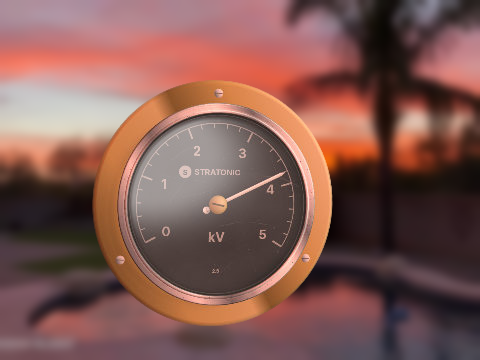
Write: kV 3.8
